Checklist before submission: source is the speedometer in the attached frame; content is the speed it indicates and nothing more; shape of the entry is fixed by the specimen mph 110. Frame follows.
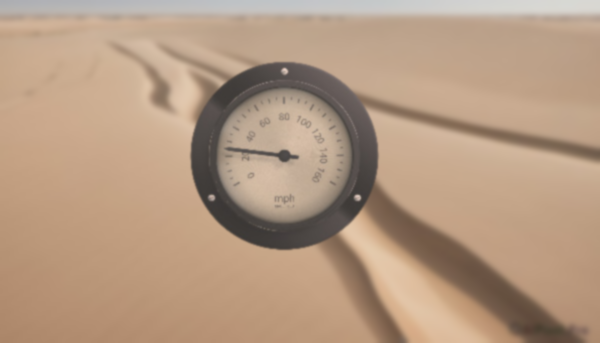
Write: mph 25
